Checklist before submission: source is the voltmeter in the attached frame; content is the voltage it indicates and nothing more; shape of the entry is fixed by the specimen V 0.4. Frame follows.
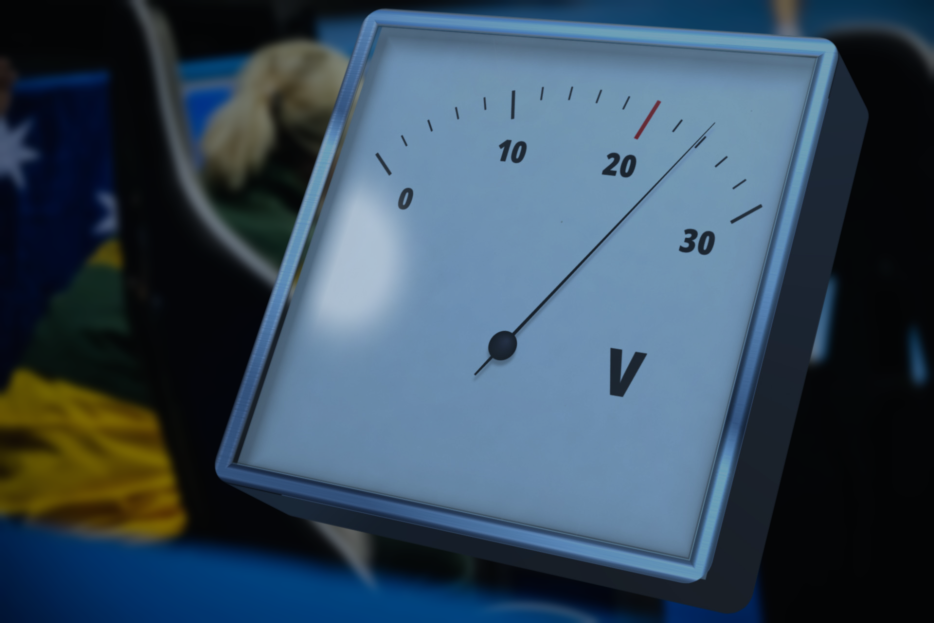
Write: V 24
